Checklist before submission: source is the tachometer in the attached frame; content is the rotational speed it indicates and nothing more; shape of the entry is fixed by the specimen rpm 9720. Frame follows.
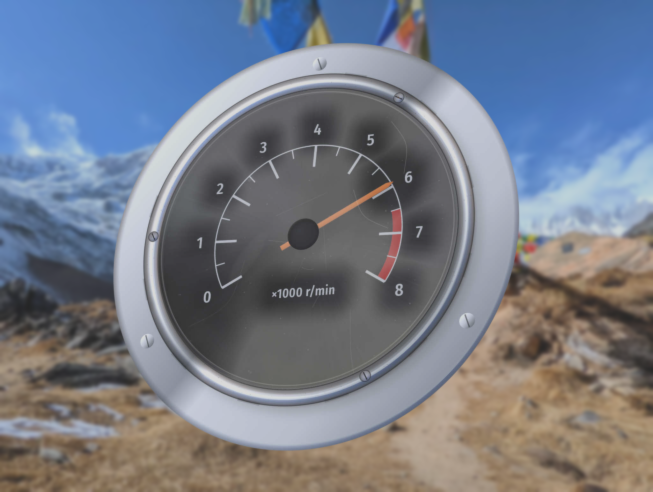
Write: rpm 6000
